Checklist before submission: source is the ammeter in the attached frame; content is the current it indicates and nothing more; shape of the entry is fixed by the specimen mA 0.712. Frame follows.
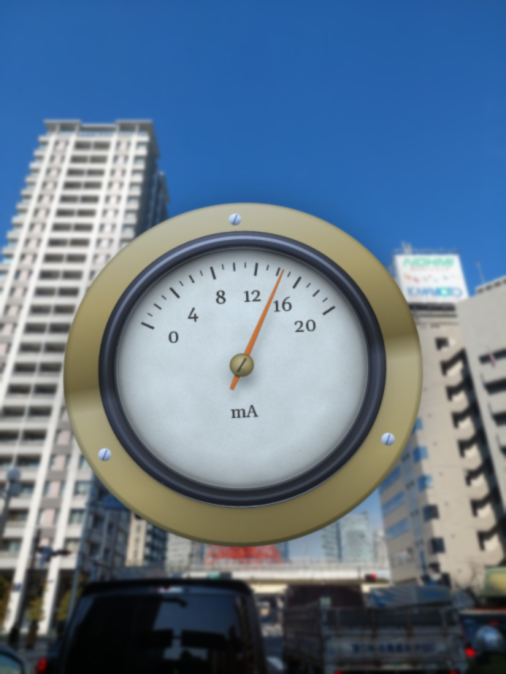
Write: mA 14.5
